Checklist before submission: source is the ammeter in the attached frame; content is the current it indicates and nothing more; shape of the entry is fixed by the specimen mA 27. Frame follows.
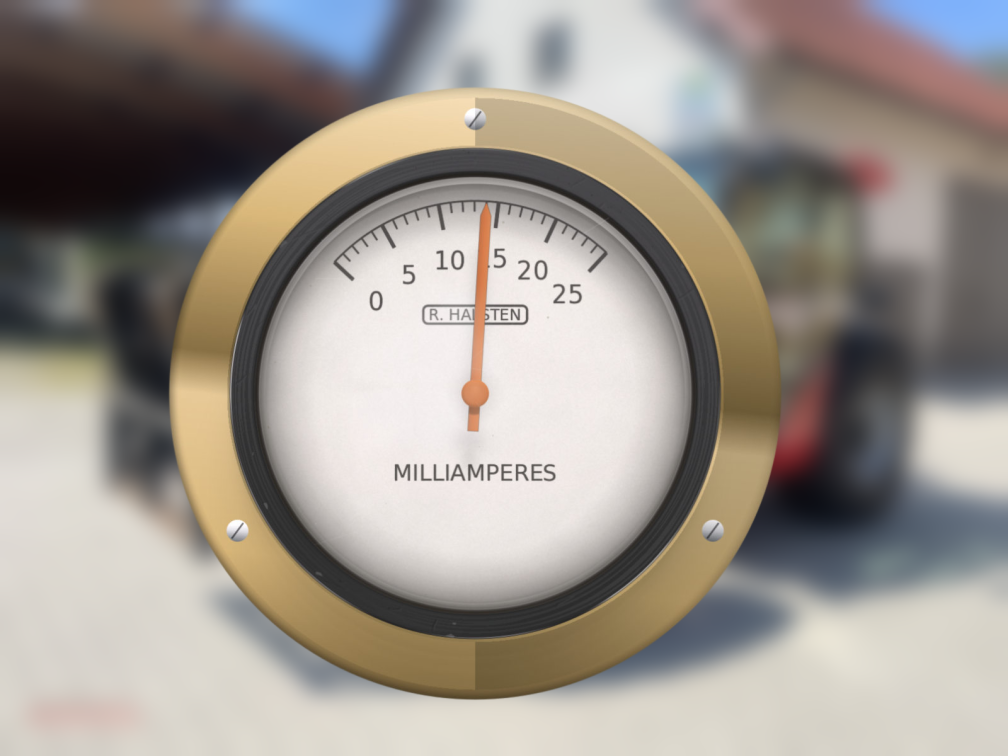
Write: mA 14
